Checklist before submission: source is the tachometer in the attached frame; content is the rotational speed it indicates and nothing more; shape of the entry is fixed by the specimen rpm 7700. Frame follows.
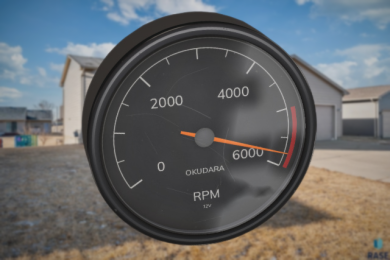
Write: rpm 5750
